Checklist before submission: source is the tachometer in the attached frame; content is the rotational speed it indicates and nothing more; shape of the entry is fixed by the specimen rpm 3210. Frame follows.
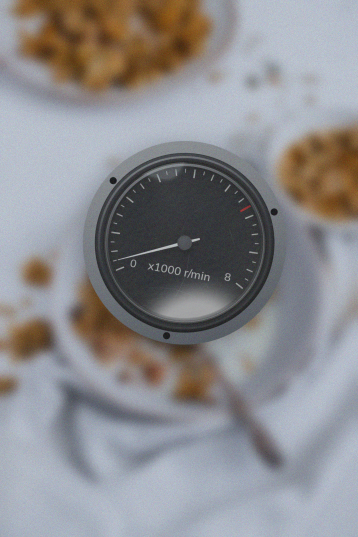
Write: rpm 250
